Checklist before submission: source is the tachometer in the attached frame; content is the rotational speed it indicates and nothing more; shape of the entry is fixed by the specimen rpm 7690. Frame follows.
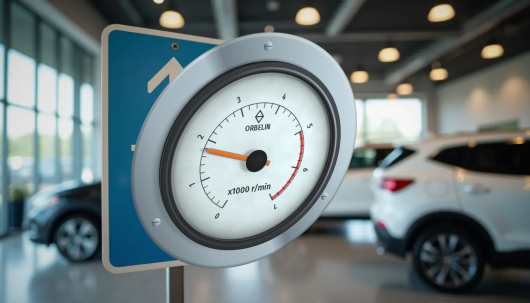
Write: rpm 1800
